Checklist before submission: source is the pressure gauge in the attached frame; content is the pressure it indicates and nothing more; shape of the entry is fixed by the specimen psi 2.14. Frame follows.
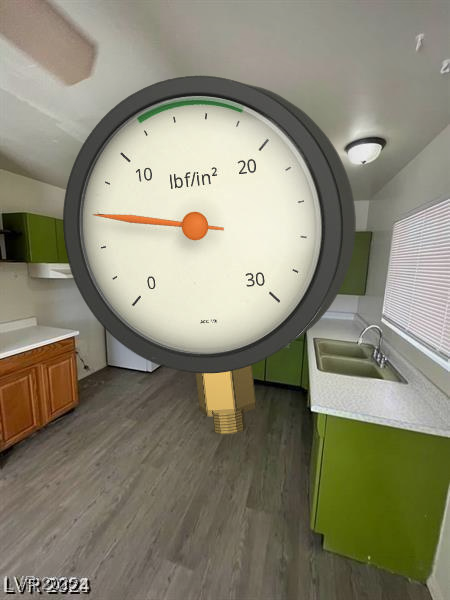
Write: psi 6
